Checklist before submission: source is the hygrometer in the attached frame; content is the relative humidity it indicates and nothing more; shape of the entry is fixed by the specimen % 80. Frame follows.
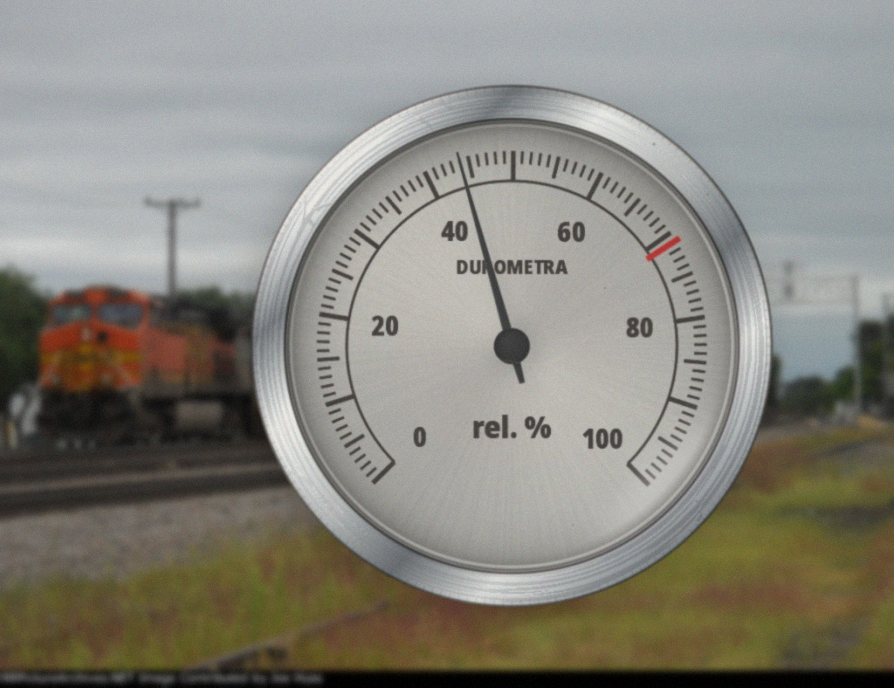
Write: % 44
